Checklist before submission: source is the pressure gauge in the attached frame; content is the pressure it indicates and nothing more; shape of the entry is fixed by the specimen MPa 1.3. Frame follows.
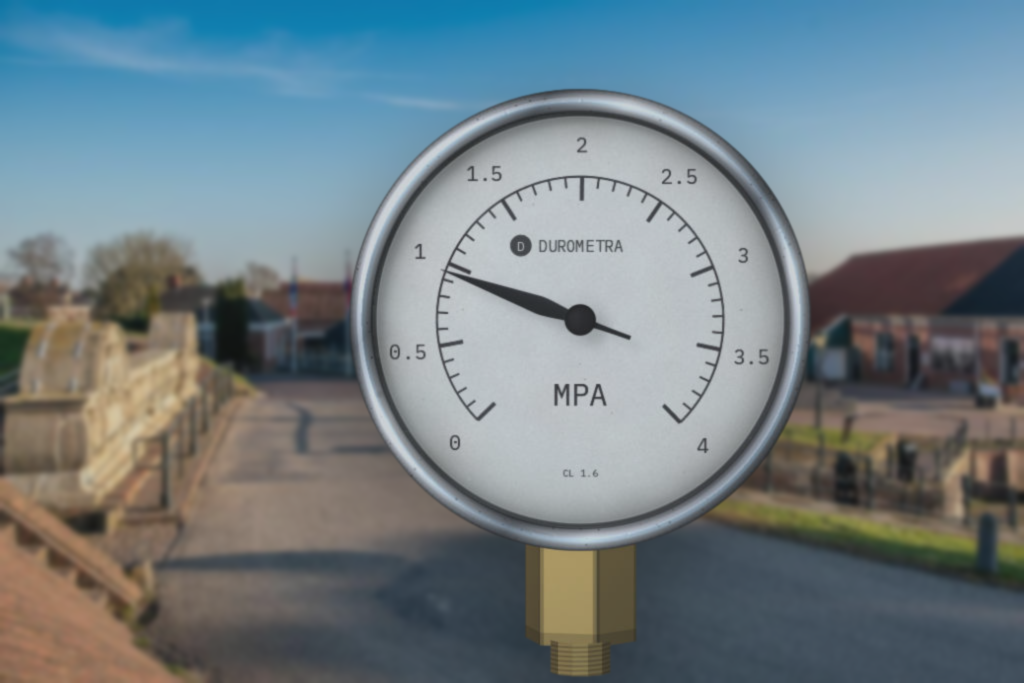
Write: MPa 0.95
